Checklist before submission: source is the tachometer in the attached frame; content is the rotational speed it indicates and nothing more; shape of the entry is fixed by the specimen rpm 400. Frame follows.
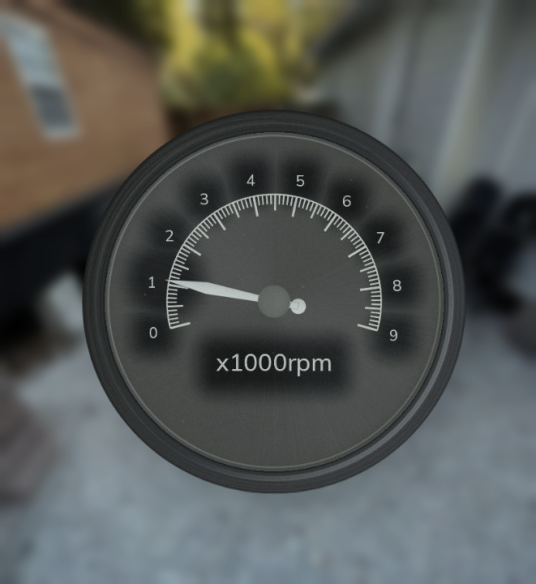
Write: rpm 1100
